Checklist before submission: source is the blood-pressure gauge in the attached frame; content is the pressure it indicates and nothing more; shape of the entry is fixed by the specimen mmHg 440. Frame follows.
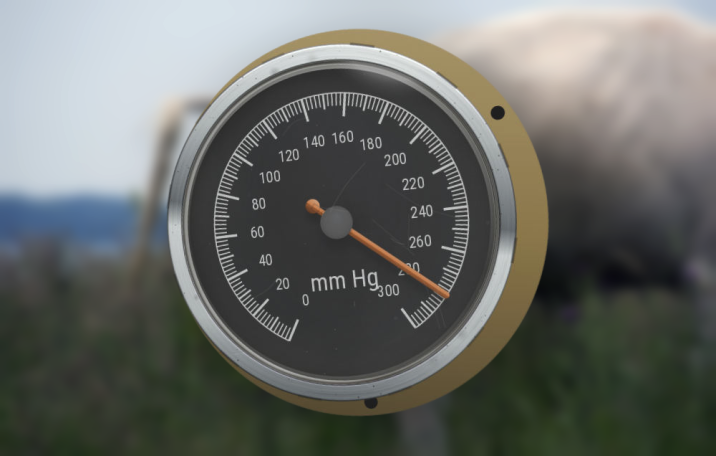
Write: mmHg 280
